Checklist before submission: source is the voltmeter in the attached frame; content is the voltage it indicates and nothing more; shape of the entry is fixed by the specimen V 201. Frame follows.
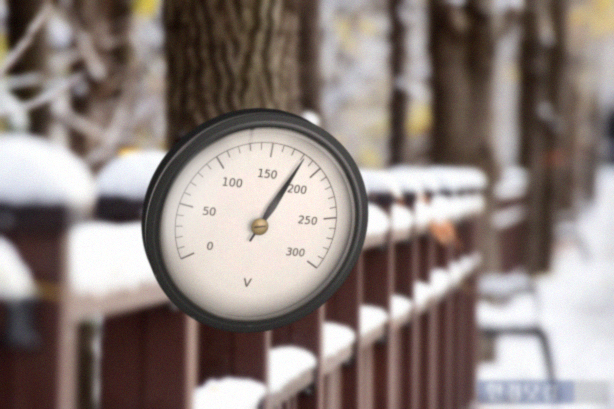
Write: V 180
